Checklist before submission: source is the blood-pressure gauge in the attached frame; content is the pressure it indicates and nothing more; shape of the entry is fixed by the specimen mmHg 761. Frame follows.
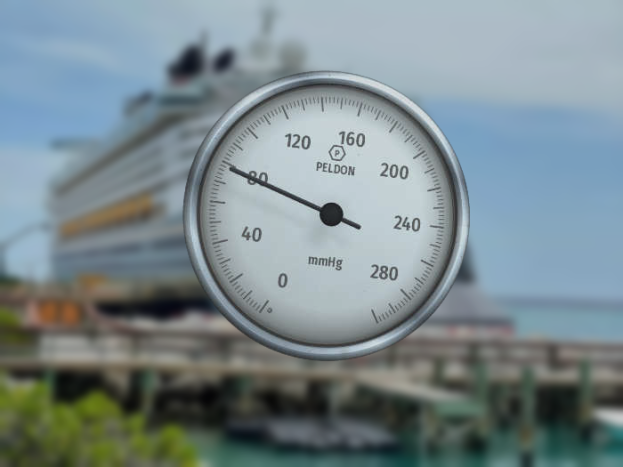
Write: mmHg 78
